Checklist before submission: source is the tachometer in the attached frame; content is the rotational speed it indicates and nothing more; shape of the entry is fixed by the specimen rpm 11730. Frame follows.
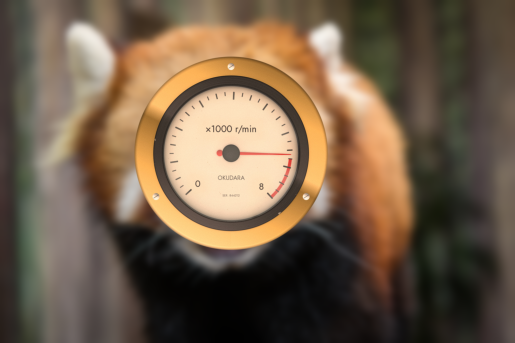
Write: rpm 6625
